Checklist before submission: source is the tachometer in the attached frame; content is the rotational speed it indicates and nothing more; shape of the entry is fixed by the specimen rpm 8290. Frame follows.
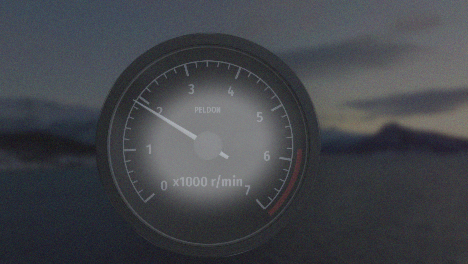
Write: rpm 1900
